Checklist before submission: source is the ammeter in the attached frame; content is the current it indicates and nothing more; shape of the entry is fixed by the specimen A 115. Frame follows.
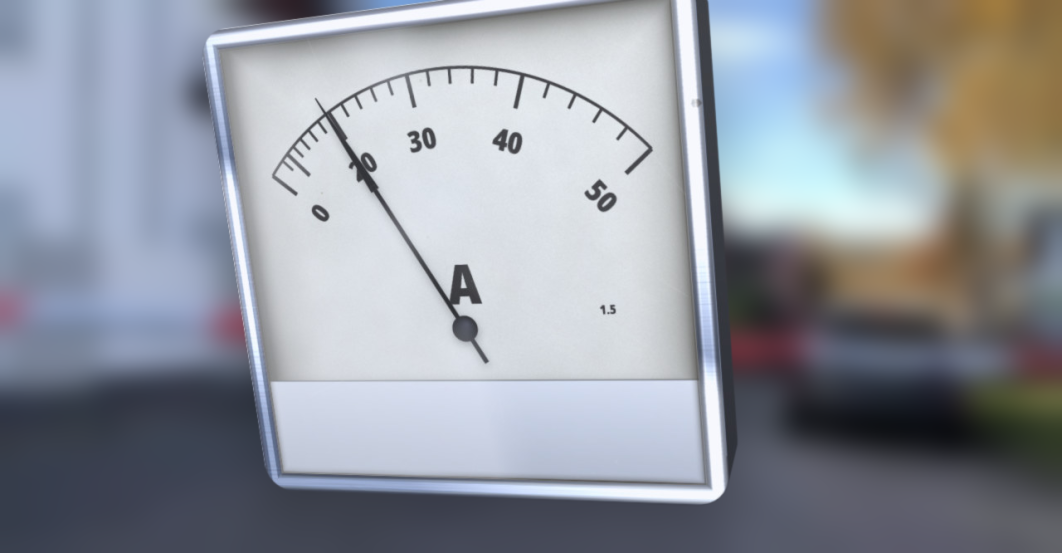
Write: A 20
